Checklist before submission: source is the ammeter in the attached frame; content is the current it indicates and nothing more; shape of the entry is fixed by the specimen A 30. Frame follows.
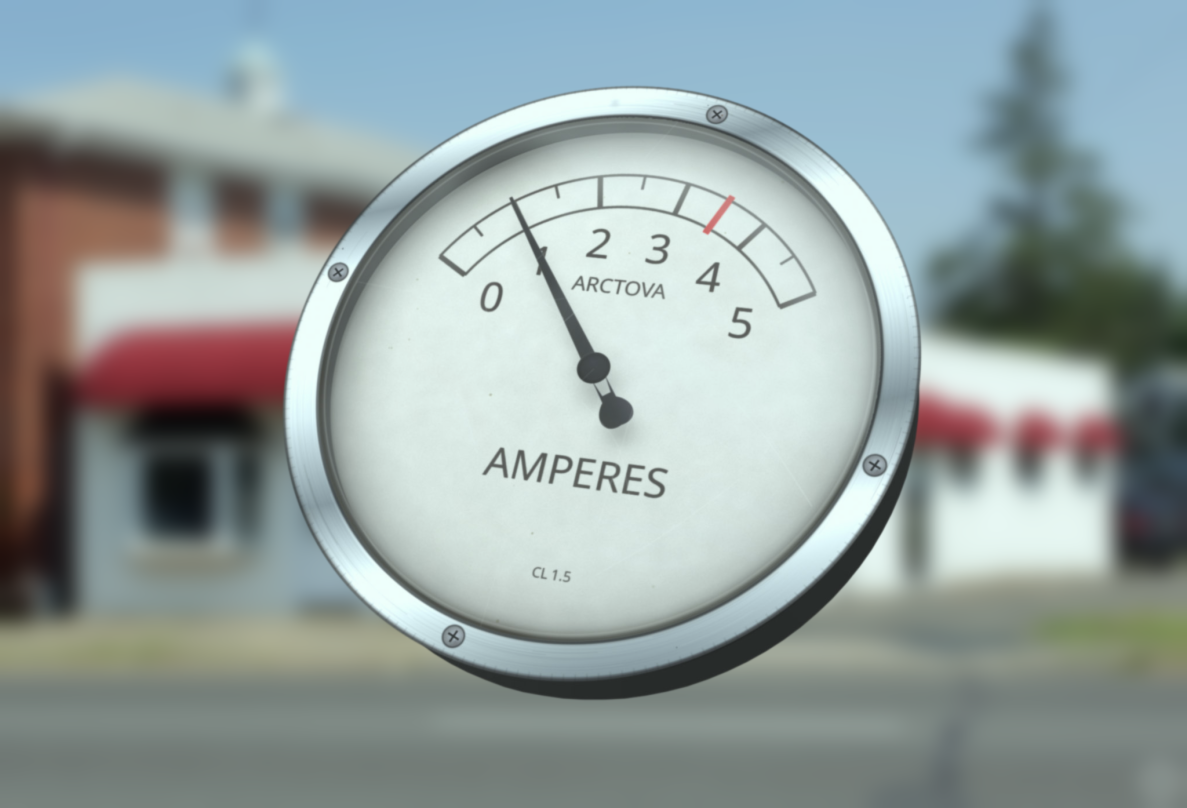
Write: A 1
